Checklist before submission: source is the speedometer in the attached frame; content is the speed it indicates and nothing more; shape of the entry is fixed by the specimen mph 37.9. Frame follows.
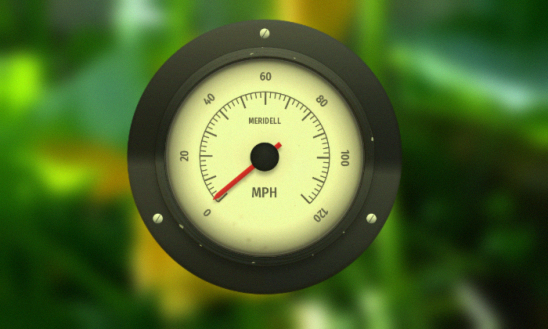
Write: mph 2
